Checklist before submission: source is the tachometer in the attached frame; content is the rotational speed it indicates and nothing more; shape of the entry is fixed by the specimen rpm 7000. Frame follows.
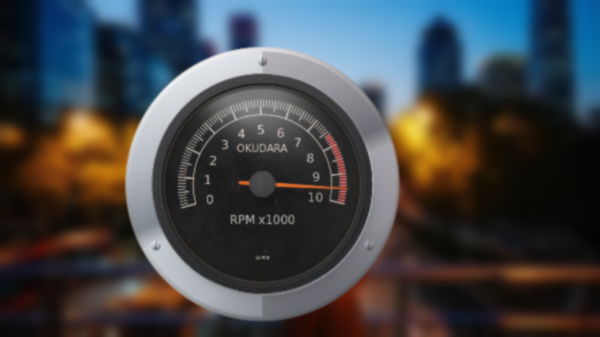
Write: rpm 9500
